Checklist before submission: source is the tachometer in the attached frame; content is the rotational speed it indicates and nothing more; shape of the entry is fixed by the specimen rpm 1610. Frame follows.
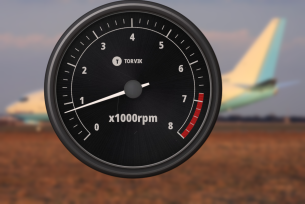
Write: rpm 800
